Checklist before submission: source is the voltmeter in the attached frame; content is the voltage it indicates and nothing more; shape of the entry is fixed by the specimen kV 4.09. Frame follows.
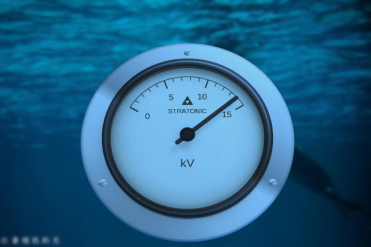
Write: kV 14
